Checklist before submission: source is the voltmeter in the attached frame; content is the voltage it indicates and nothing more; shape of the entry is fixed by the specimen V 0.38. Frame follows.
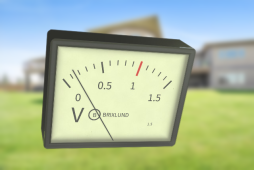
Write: V 0.15
